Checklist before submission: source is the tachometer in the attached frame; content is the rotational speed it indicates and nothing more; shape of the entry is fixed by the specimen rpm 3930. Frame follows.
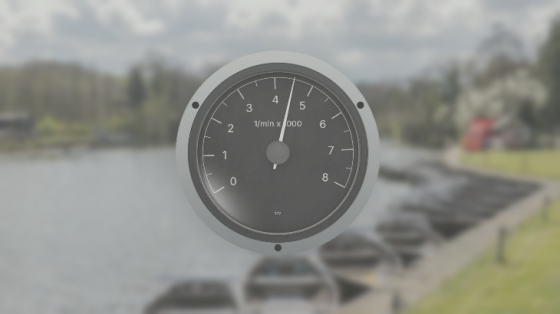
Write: rpm 4500
